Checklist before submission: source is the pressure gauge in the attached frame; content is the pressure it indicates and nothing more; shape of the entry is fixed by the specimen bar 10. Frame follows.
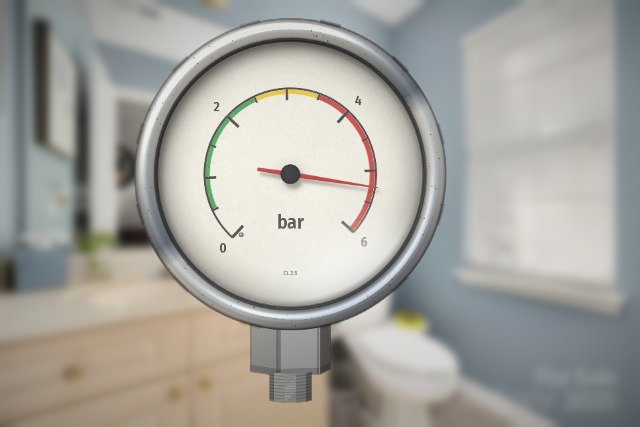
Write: bar 5.25
